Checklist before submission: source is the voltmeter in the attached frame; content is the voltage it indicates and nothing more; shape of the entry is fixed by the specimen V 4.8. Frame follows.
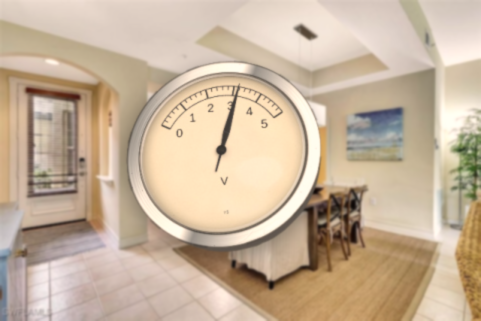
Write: V 3.2
